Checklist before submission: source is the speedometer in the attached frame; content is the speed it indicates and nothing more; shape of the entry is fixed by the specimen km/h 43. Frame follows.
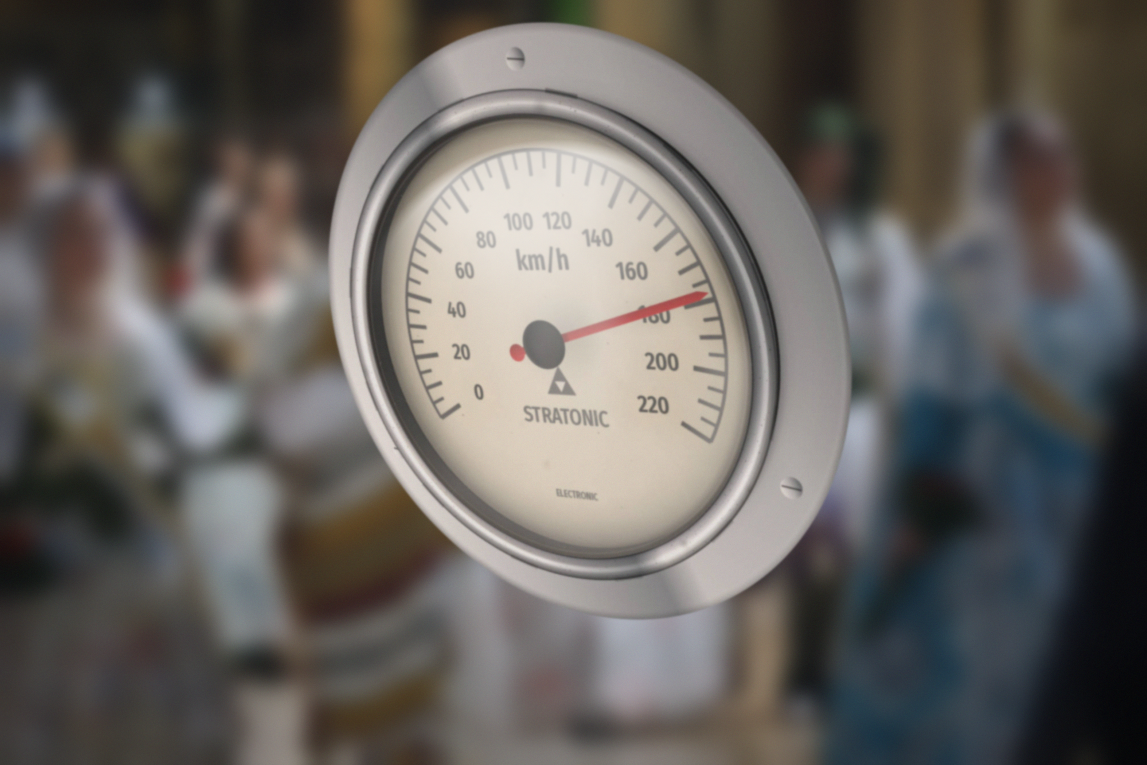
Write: km/h 177.5
